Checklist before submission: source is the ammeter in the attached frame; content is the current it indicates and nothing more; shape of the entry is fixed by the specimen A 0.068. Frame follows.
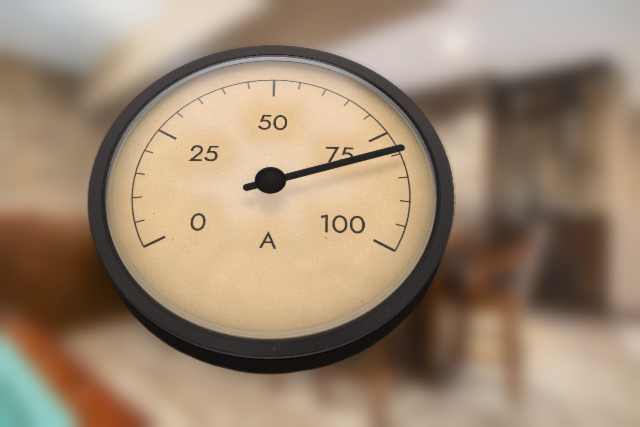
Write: A 80
